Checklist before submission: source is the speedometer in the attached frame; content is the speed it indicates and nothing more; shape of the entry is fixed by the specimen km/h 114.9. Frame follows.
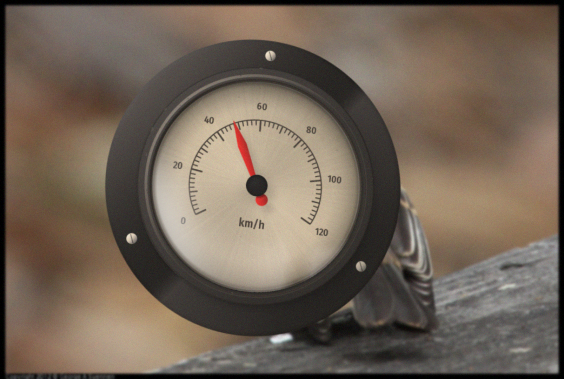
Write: km/h 48
